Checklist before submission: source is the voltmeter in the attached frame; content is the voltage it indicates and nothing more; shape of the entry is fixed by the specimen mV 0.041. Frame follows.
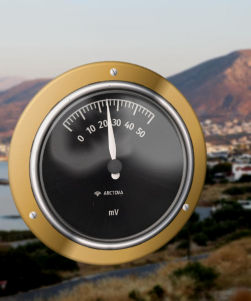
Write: mV 24
